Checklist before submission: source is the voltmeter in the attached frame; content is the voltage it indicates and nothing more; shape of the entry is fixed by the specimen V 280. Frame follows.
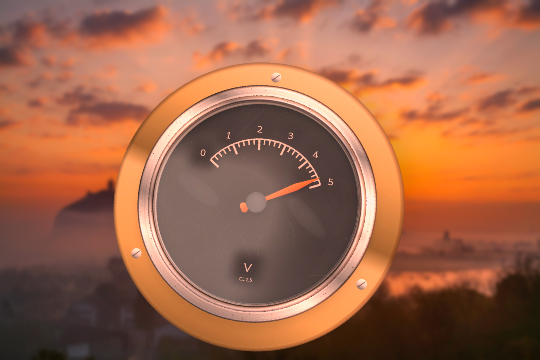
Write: V 4.8
